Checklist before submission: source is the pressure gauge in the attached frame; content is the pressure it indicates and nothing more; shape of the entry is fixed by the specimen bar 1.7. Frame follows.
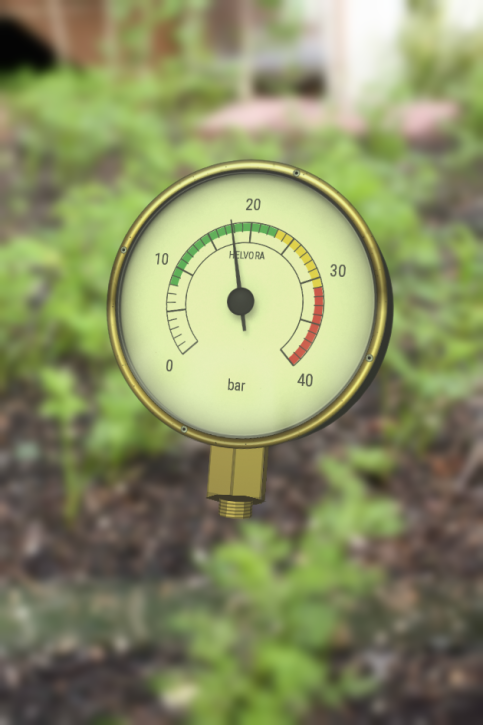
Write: bar 18
